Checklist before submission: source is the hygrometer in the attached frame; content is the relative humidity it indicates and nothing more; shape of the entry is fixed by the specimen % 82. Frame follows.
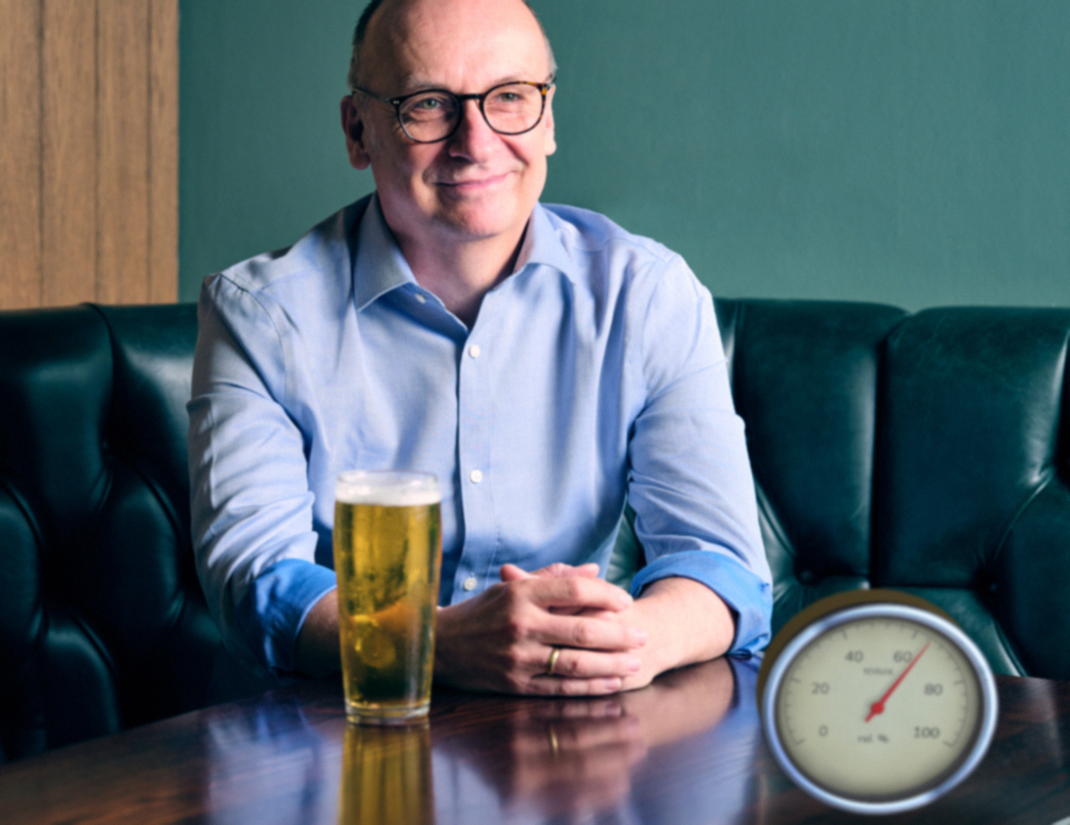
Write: % 64
